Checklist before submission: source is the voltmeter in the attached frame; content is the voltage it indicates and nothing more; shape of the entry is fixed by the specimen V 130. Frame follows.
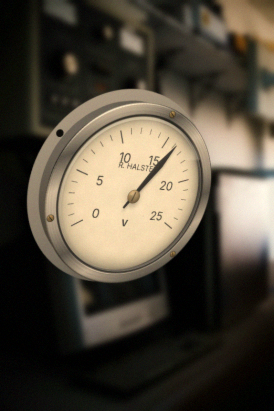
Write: V 16
